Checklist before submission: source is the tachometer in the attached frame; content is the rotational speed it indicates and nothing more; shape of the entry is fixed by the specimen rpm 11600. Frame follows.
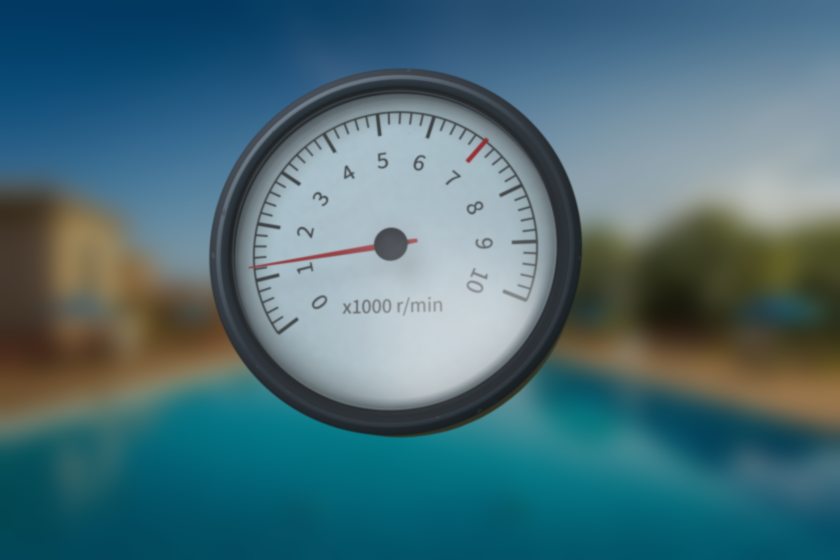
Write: rpm 1200
